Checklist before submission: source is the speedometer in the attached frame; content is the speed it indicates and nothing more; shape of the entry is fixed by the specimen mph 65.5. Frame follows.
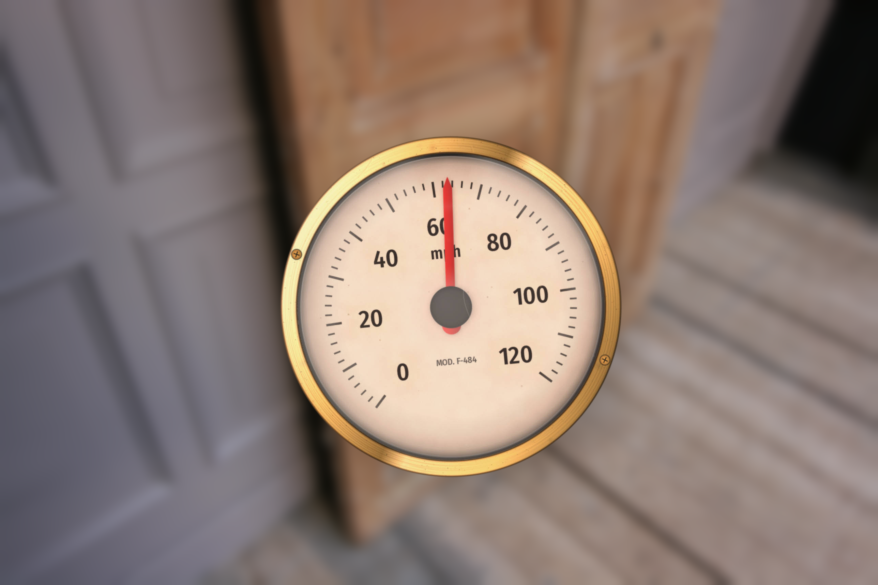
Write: mph 63
